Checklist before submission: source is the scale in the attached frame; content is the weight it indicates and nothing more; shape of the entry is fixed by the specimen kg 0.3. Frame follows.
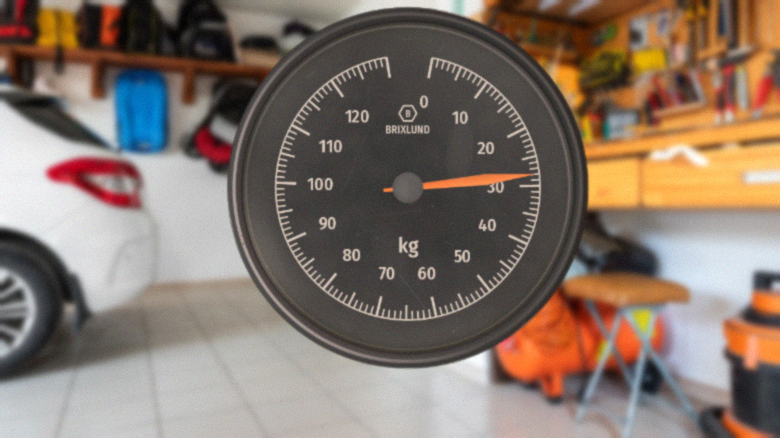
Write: kg 28
